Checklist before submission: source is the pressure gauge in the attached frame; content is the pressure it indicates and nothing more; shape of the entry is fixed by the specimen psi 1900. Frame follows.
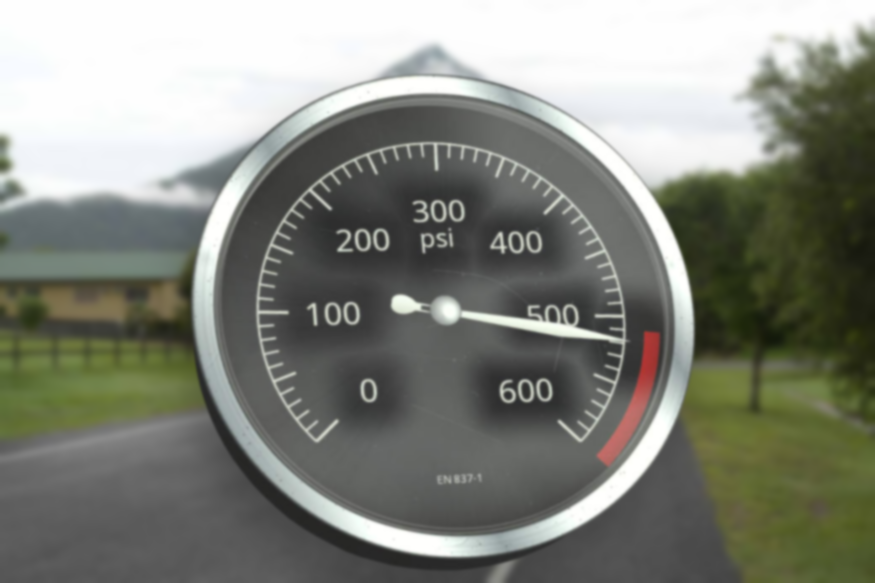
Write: psi 520
